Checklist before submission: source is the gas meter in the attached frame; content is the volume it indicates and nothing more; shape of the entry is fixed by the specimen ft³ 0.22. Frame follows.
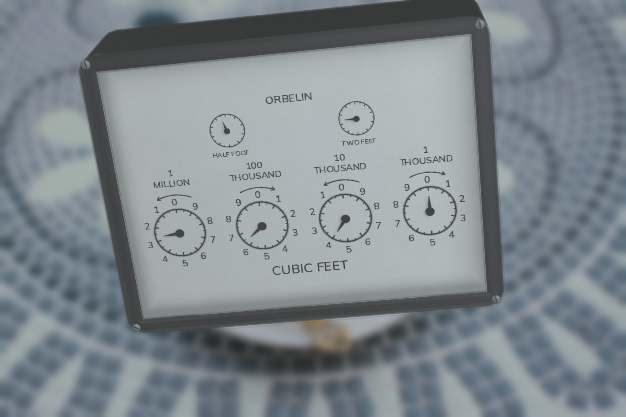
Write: ft³ 264000
